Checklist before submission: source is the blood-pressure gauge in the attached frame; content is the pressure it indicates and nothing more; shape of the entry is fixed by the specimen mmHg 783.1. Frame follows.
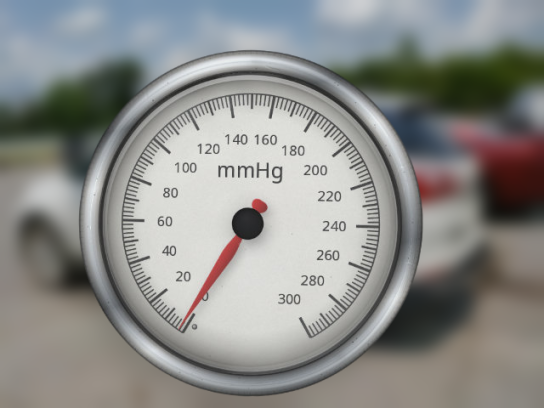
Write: mmHg 2
